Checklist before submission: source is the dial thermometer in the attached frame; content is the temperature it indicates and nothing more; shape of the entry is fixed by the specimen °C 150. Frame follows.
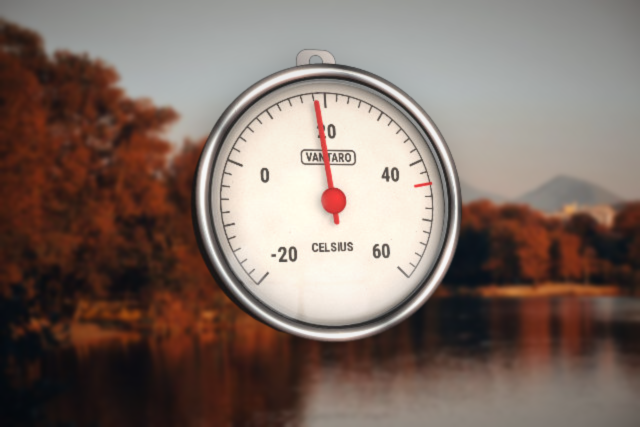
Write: °C 18
